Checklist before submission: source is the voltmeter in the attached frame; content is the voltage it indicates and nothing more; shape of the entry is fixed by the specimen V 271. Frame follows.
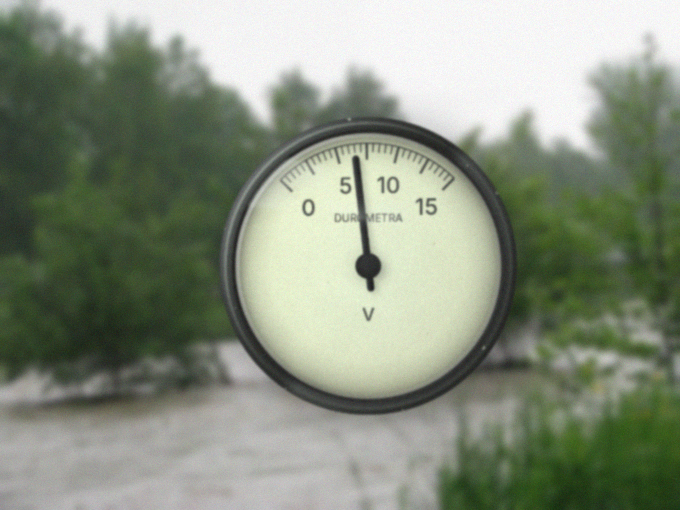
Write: V 6.5
